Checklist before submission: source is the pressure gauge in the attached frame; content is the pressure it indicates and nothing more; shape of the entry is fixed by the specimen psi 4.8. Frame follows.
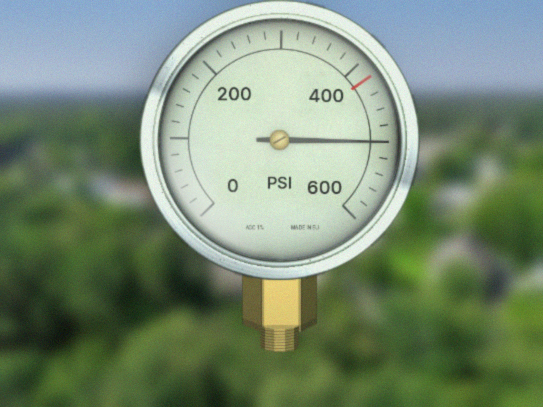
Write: psi 500
